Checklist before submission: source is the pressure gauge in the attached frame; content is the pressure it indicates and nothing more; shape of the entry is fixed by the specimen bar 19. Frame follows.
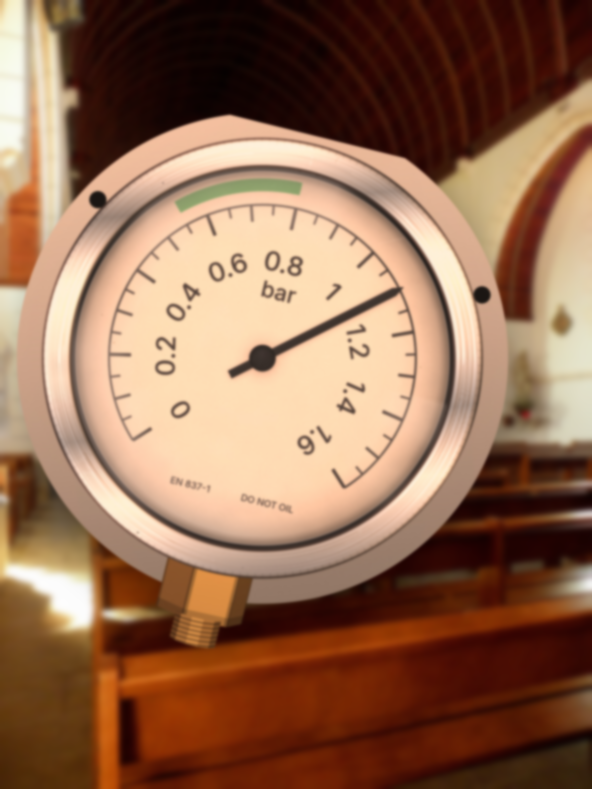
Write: bar 1.1
